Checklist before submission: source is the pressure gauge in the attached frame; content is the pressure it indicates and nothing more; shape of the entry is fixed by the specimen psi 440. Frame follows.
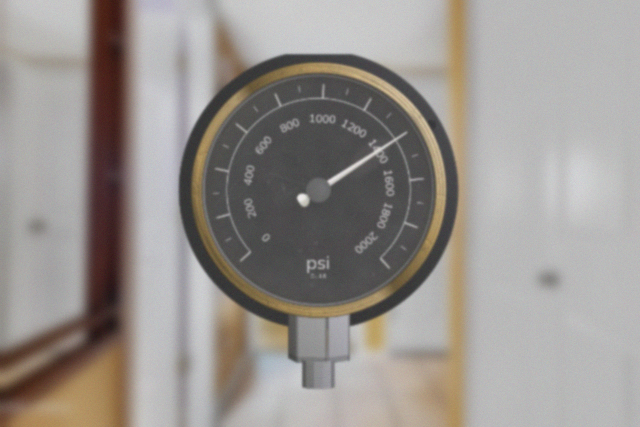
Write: psi 1400
